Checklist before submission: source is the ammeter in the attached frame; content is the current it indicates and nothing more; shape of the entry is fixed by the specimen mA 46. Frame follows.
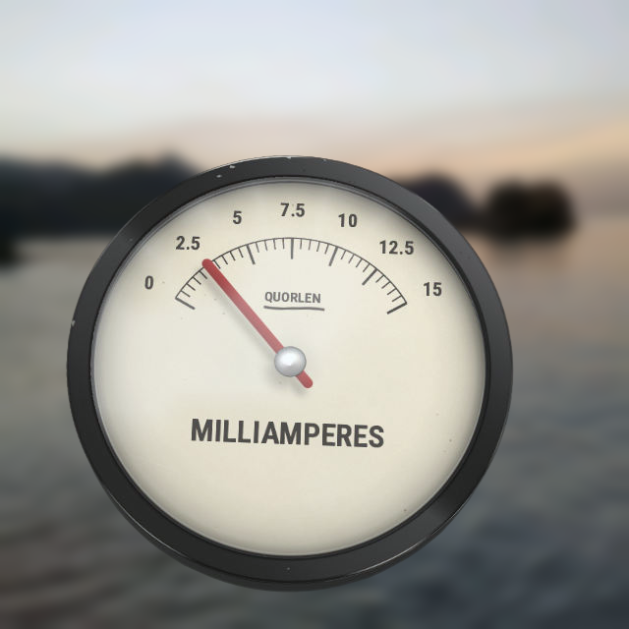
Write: mA 2.5
